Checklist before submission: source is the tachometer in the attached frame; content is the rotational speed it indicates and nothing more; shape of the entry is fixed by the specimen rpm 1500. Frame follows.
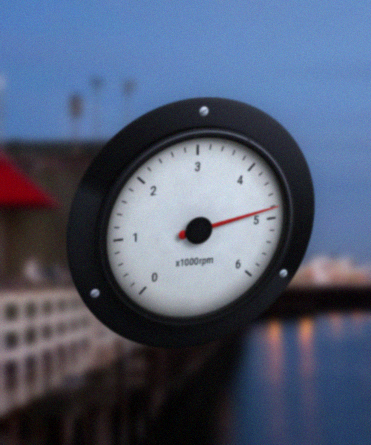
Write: rpm 4800
